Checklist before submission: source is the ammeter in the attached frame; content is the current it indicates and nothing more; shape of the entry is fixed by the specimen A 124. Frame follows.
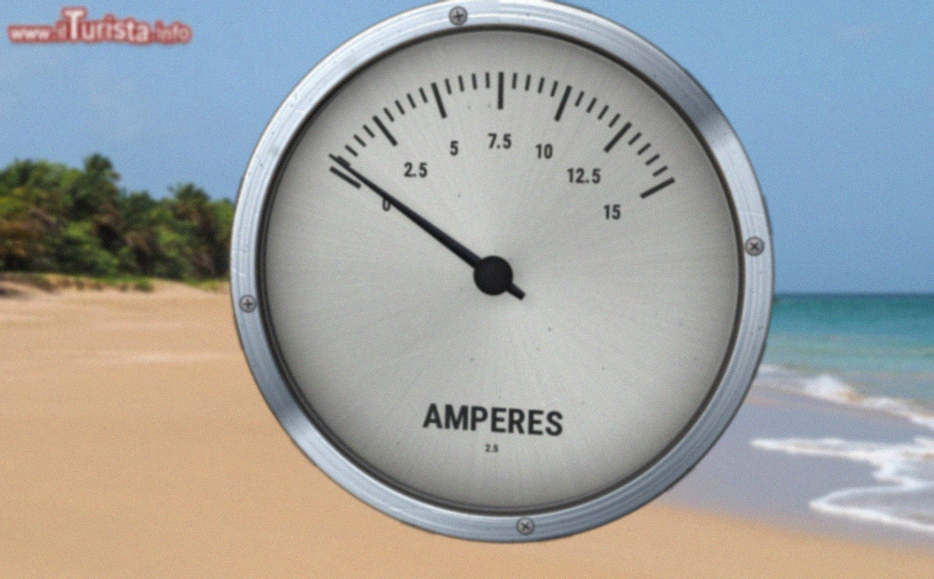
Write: A 0.5
